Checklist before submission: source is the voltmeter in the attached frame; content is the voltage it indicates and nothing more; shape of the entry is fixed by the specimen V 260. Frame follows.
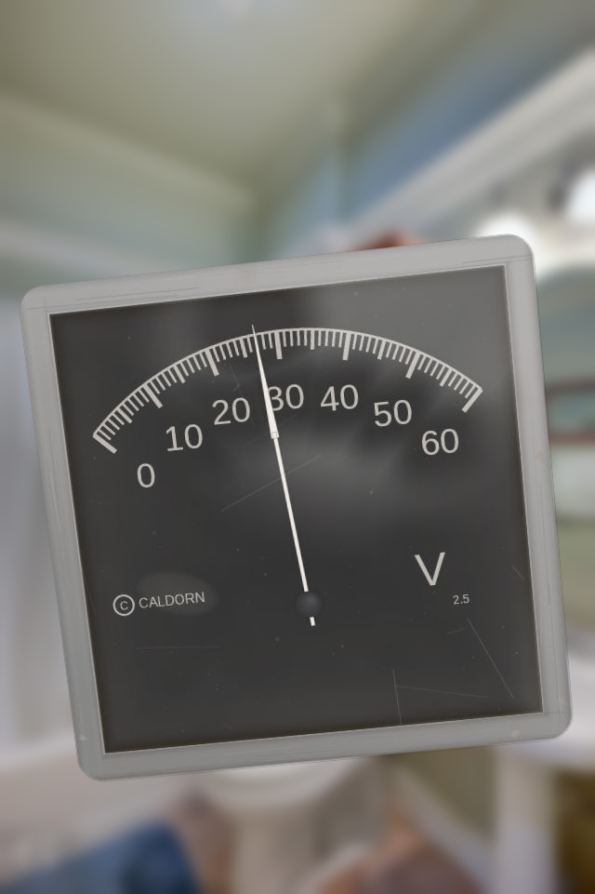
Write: V 27
